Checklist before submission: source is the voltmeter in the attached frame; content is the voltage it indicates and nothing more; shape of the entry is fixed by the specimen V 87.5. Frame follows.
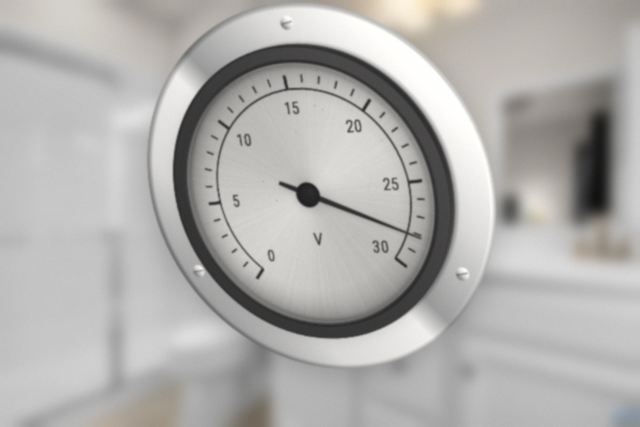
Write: V 28
